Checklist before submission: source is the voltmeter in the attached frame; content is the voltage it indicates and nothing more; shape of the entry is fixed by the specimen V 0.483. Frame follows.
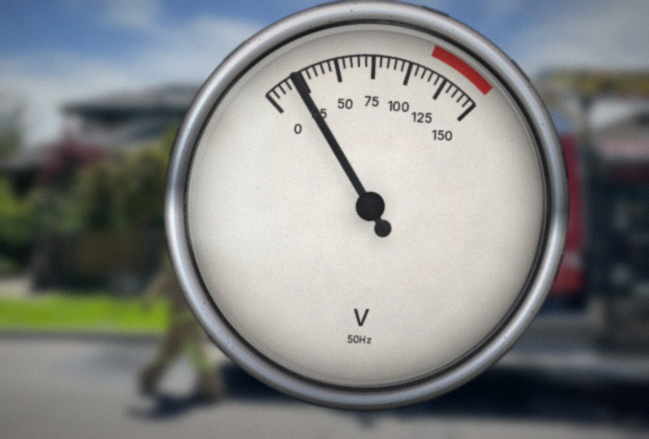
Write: V 20
